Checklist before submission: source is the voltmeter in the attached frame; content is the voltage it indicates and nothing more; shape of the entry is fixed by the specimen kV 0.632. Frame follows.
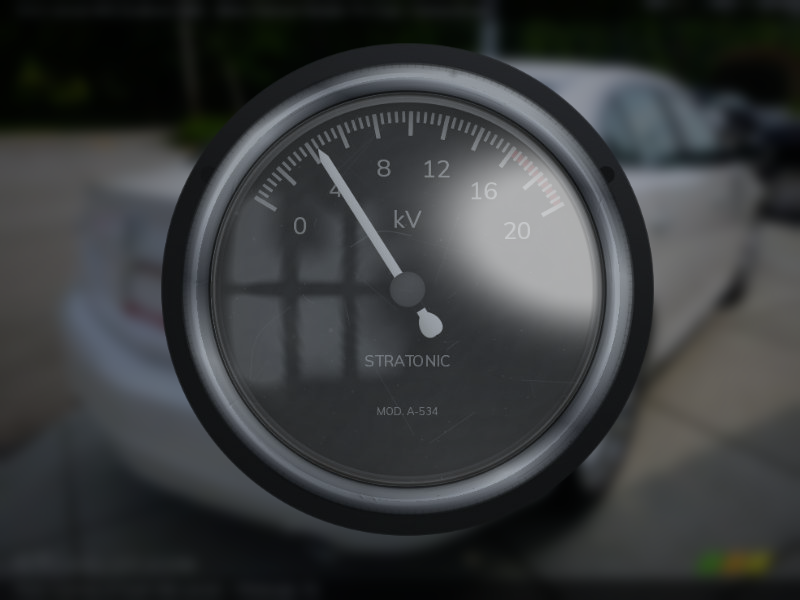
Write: kV 4.4
